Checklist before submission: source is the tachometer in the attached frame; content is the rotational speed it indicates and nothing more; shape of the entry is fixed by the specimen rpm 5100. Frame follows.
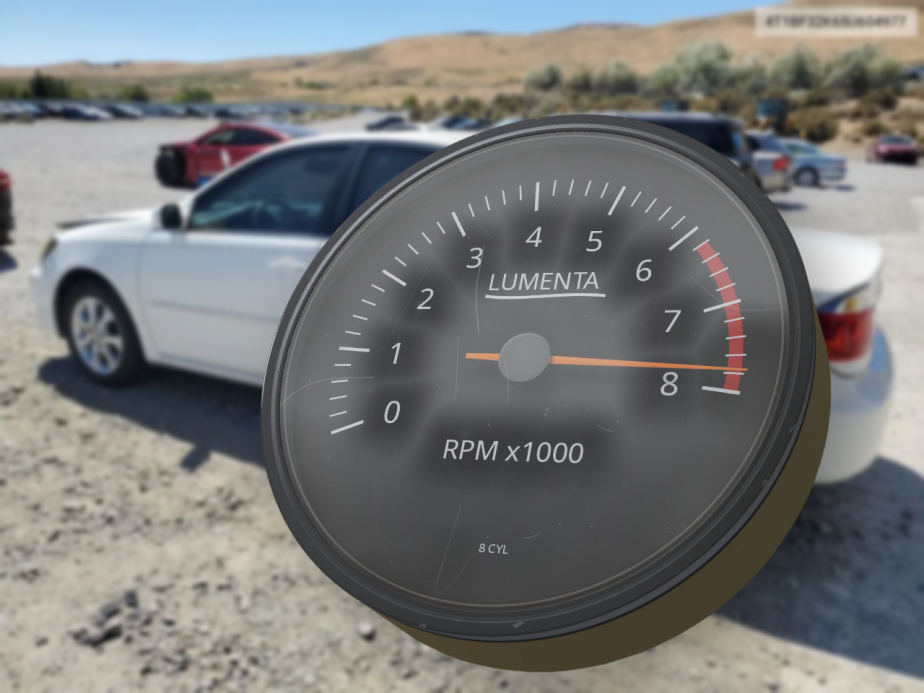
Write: rpm 7800
